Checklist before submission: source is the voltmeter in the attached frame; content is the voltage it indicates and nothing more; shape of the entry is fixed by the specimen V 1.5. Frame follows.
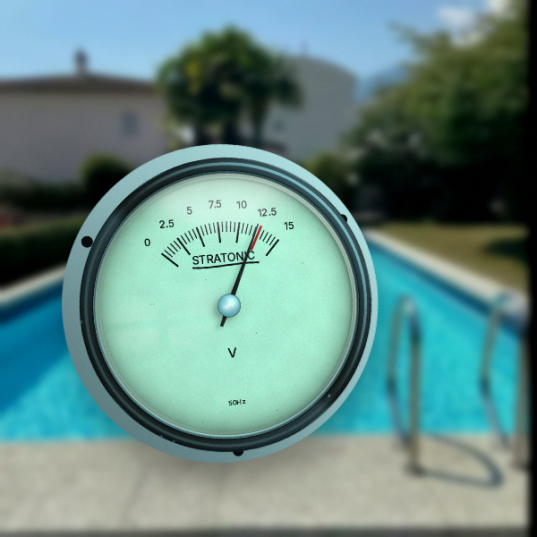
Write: V 12
